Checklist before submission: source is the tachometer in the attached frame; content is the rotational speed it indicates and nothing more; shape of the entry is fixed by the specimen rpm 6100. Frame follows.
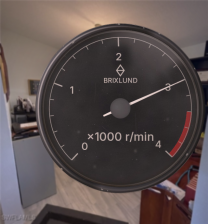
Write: rpm 3000
